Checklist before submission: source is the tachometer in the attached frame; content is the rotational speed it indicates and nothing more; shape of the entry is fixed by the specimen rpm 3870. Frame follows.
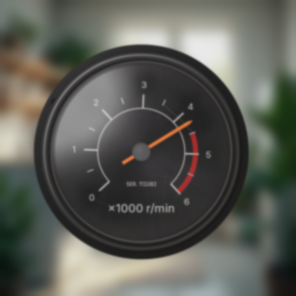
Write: rpm 4250
